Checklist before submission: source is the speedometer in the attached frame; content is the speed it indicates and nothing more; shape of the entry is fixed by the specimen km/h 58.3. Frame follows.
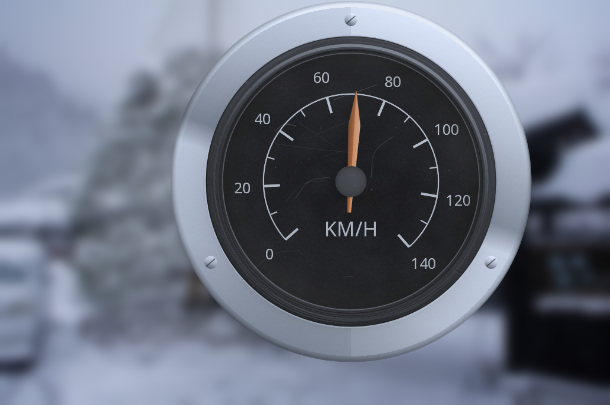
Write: km/h 70
